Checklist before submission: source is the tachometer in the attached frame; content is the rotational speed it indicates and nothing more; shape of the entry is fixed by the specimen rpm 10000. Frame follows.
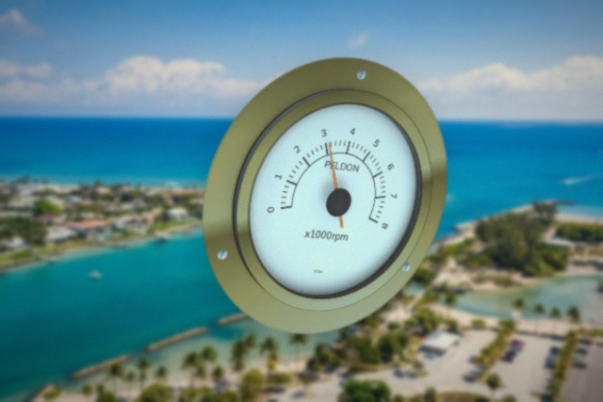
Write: rpm 3000
